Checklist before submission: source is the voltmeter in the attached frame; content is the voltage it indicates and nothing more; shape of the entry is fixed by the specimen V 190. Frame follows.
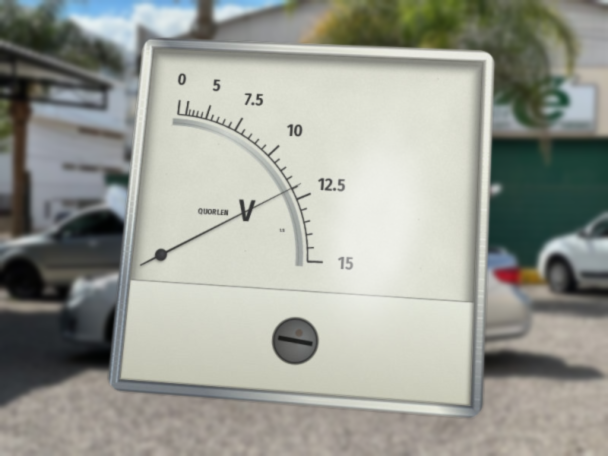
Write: V 12
